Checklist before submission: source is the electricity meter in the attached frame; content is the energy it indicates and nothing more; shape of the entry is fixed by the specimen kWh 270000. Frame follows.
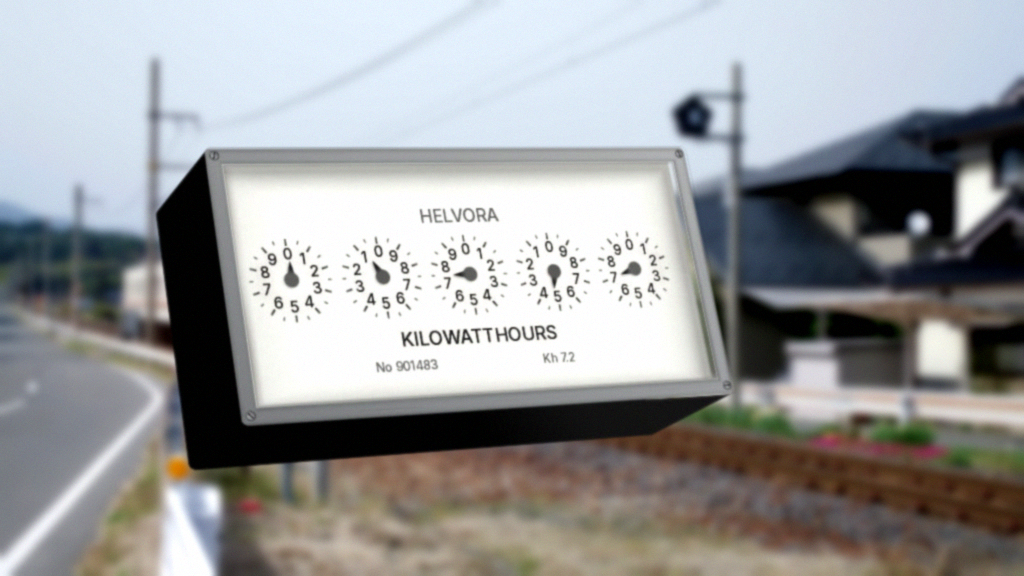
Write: kWh 747
